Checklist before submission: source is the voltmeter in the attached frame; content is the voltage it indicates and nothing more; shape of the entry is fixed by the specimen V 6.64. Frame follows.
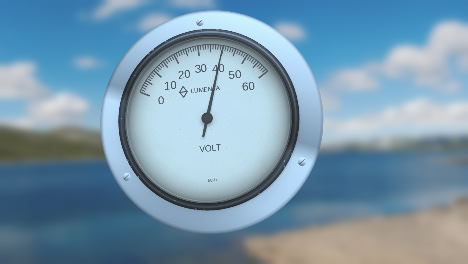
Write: V 40
